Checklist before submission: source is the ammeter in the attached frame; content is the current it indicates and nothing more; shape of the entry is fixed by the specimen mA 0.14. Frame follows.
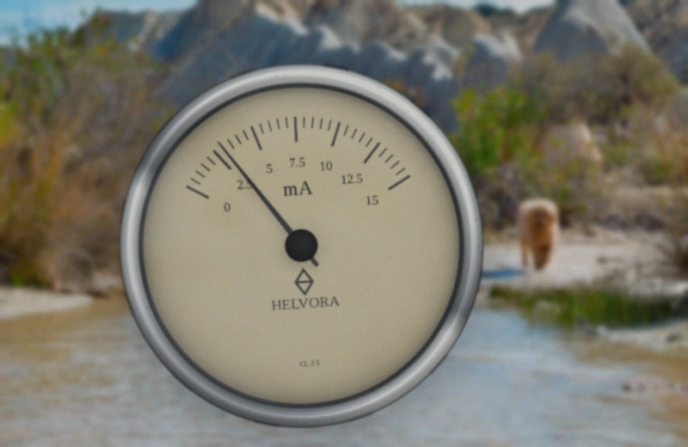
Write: mA 3
